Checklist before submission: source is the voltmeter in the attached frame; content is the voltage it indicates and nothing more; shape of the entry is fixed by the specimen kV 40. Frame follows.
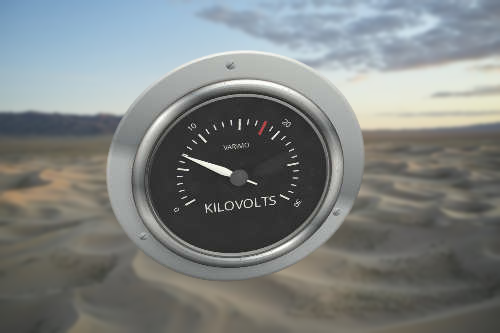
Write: kV 7
